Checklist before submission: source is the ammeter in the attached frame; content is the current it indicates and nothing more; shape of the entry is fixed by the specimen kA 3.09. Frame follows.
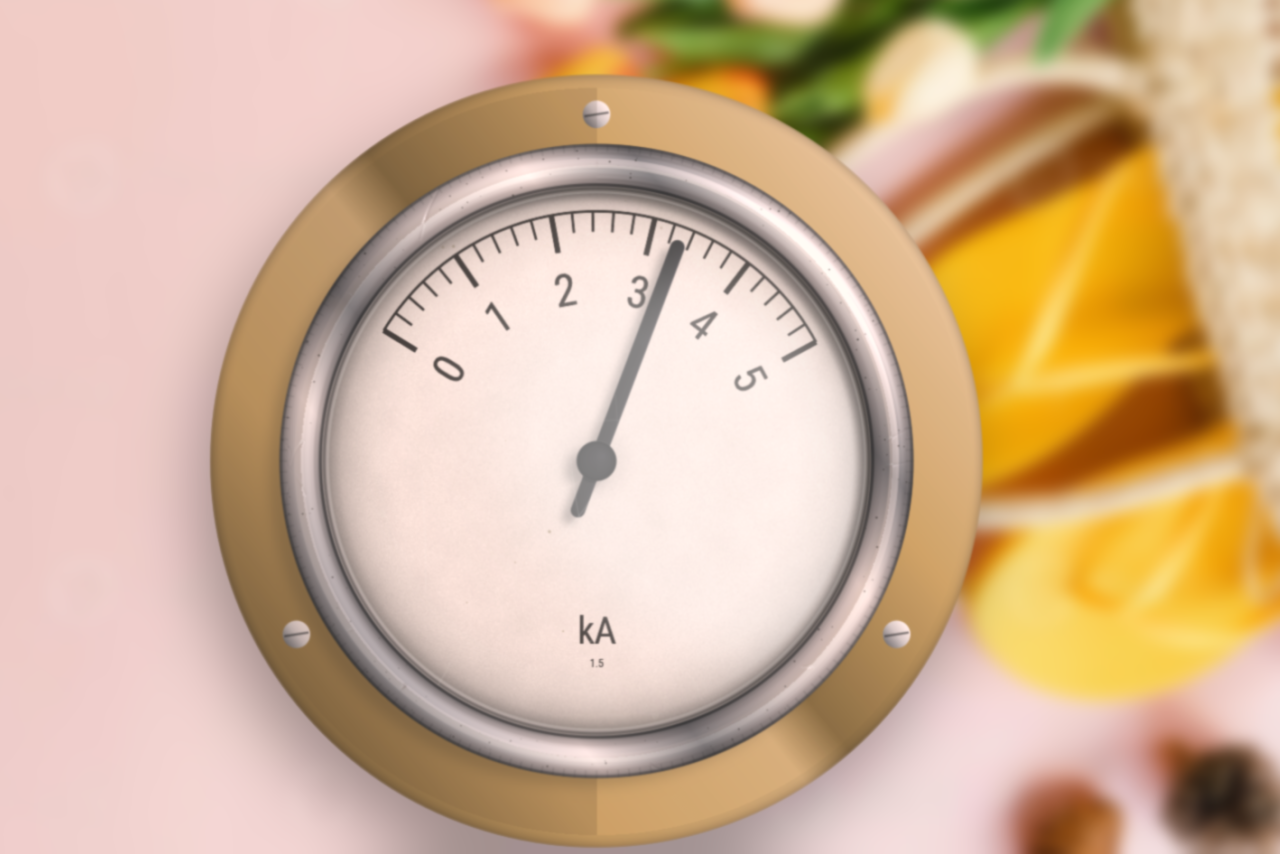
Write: kA 3.3
